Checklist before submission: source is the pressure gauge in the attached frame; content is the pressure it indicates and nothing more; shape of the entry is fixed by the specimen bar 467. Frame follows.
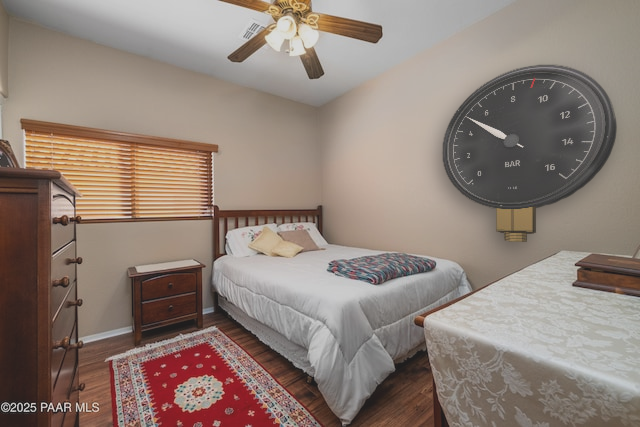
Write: bar 5
